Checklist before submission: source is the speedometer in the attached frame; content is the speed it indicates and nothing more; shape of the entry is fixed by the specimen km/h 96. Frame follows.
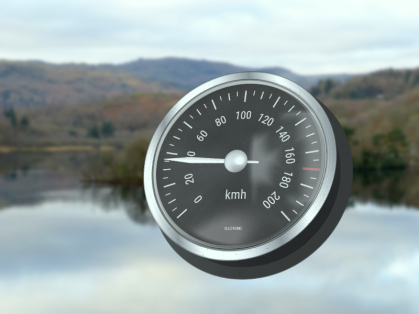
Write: km/h 35
